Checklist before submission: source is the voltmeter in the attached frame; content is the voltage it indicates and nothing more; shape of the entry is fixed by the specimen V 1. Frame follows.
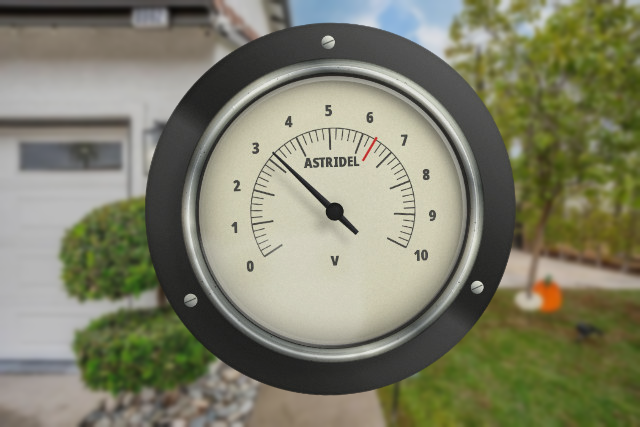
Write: V 3.2
